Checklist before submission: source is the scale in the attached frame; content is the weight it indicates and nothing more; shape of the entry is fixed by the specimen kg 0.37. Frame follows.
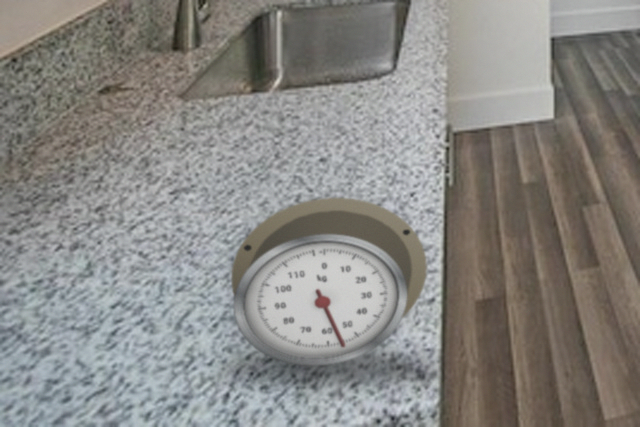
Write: kg 55
